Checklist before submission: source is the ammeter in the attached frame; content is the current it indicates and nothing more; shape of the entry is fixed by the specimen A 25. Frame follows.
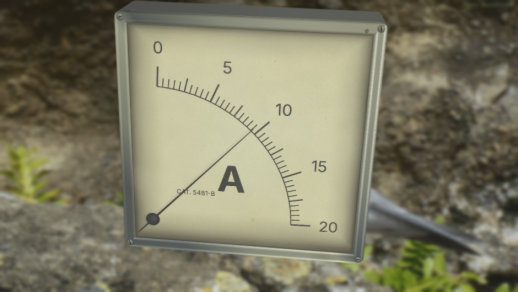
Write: A 9.5
